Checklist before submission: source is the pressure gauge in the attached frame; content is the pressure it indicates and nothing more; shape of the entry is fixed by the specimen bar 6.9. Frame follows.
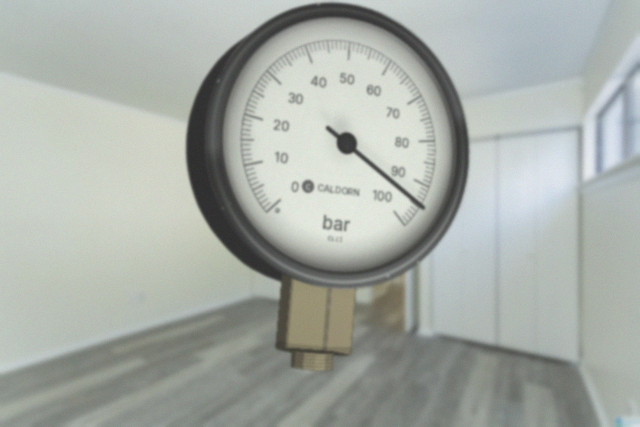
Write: bar 95
